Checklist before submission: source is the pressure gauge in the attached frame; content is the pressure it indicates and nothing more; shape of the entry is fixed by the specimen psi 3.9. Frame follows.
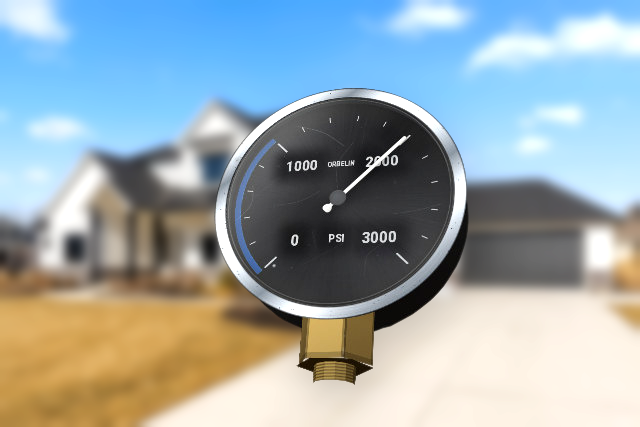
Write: psi 2000
